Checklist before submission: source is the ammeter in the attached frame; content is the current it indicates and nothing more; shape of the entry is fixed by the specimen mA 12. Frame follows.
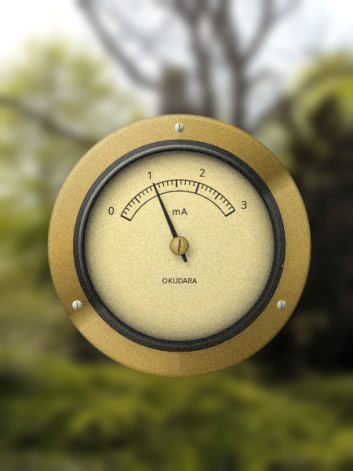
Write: mA 1
